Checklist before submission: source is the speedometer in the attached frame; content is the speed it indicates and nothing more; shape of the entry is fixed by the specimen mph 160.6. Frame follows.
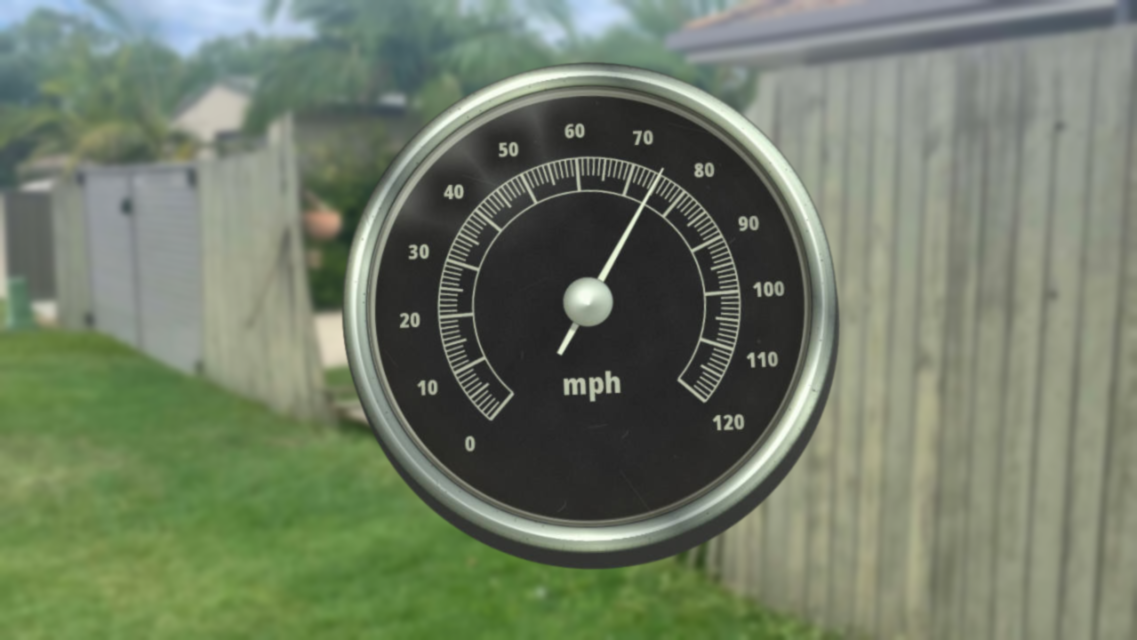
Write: mph 75
